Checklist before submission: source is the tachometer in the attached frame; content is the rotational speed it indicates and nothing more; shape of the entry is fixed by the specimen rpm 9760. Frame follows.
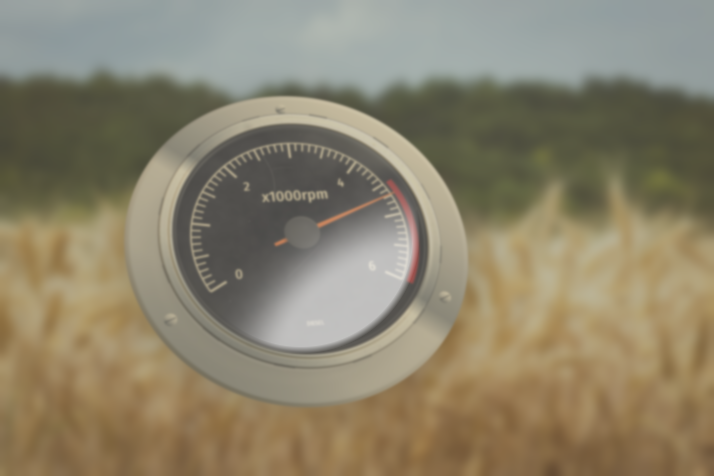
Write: rpm 4700
